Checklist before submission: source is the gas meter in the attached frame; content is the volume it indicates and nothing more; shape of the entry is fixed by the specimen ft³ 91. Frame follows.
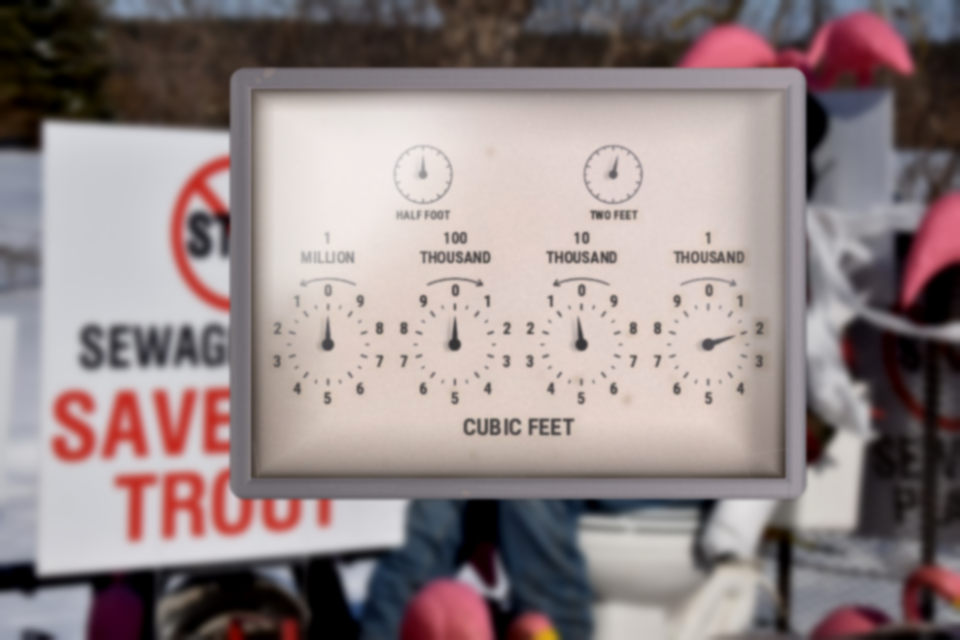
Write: ft³ 200
